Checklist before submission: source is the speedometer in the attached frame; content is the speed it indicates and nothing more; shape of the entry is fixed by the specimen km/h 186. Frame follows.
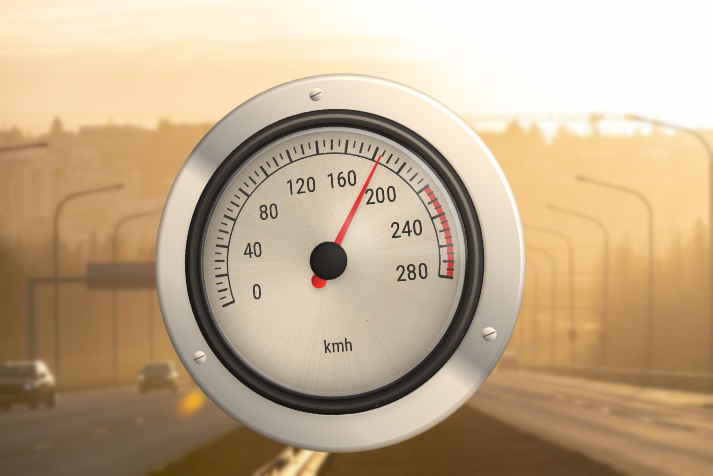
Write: km/h 185
